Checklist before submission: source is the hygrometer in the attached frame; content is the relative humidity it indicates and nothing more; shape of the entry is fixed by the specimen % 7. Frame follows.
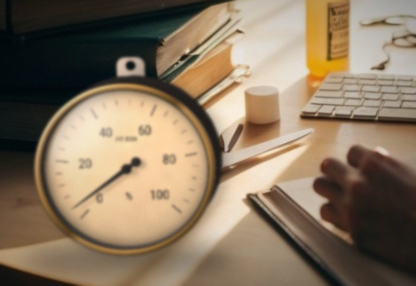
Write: % 4
